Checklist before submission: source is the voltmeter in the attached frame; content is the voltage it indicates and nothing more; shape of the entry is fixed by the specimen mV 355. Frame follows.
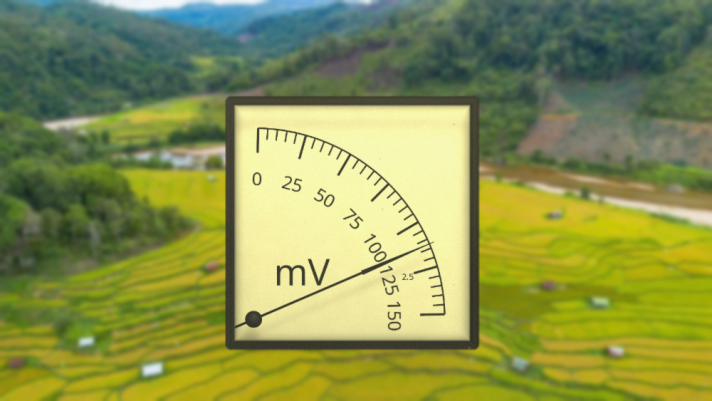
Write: mV 112.5
